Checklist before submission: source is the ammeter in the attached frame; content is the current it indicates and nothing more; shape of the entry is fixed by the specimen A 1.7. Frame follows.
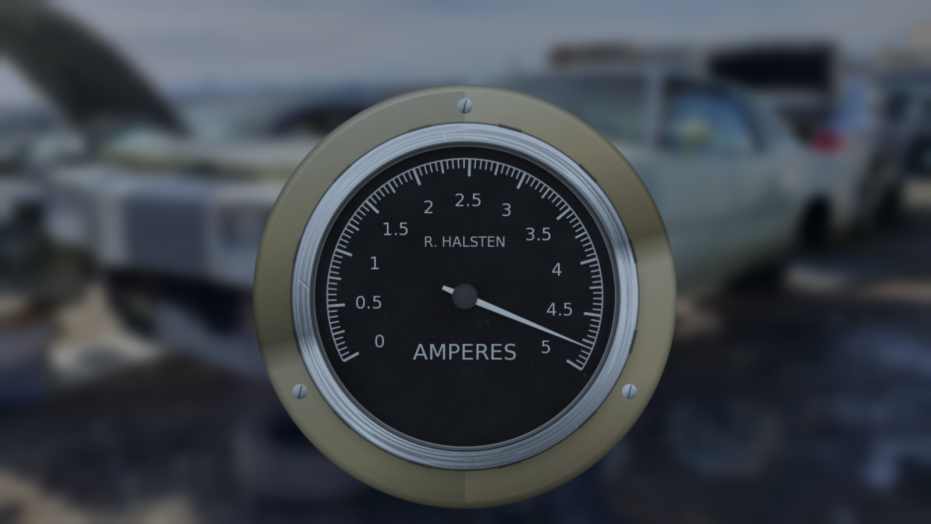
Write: A 4.8
